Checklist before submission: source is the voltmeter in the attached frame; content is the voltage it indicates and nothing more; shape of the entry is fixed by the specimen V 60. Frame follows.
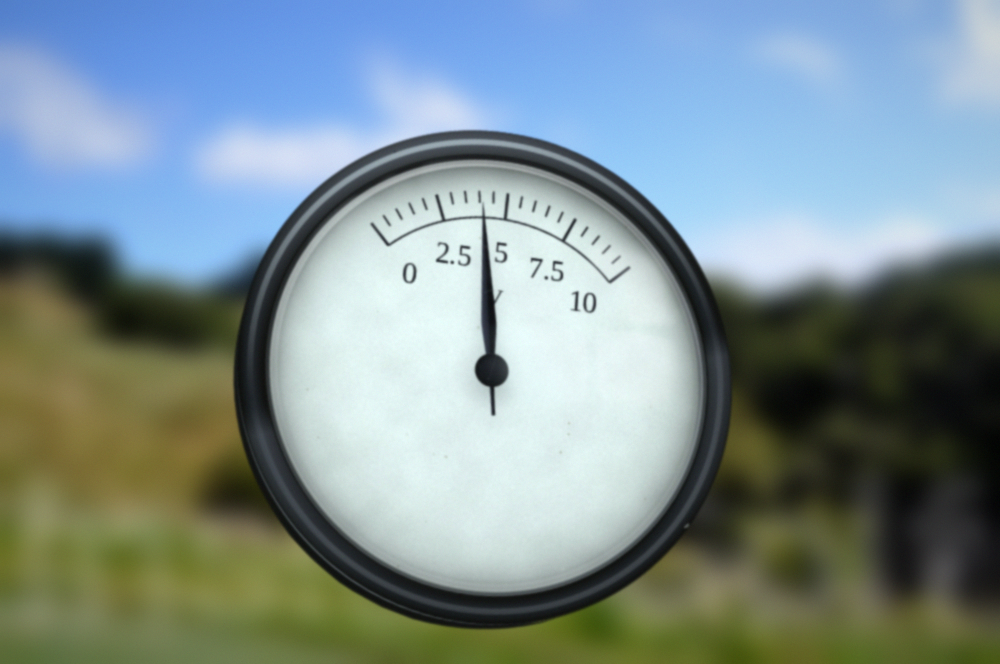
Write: V 4
